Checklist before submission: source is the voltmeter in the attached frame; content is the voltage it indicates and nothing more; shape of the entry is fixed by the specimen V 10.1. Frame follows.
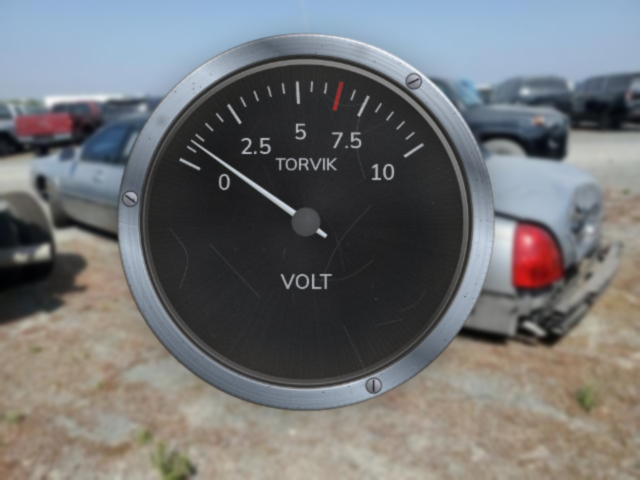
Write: V 0.75
